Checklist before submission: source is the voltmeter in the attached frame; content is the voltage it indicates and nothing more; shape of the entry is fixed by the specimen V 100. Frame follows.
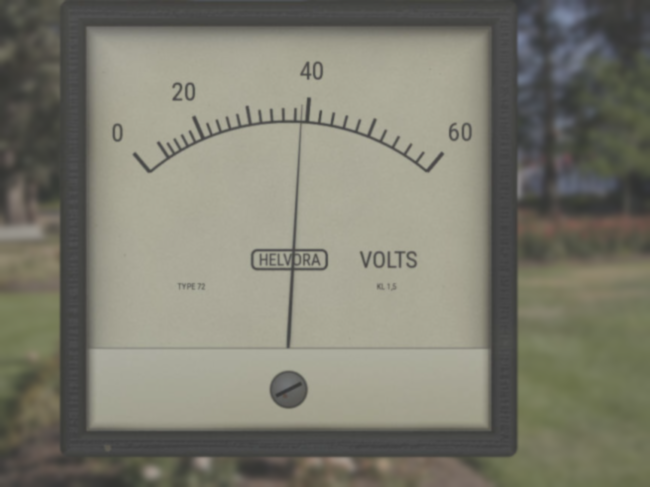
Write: V 39
